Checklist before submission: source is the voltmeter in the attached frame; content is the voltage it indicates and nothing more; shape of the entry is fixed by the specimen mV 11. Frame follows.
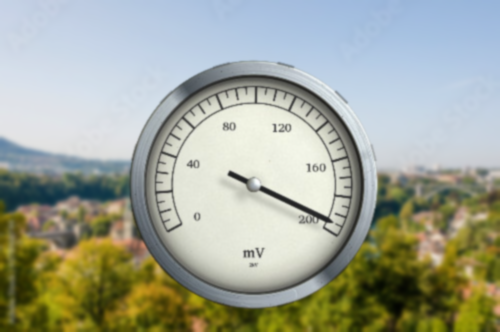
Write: mV 195
